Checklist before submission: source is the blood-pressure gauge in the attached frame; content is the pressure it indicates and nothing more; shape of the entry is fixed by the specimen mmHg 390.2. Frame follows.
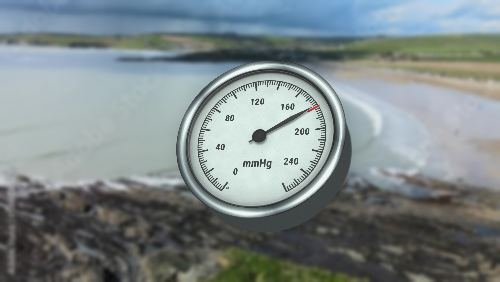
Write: mmHg 180
